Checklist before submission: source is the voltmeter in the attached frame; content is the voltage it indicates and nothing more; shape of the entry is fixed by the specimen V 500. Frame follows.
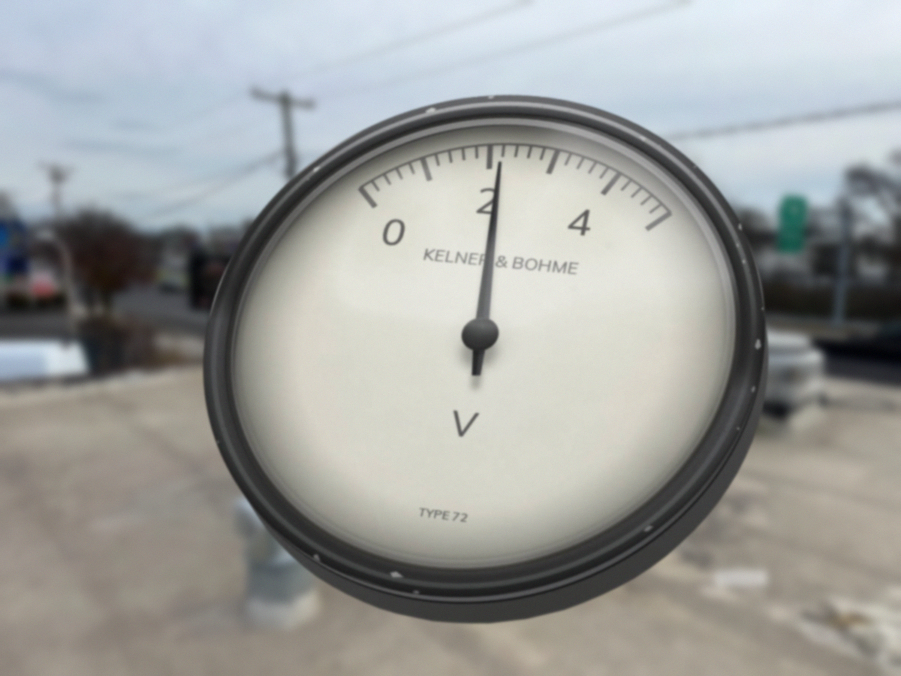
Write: V 2.2
